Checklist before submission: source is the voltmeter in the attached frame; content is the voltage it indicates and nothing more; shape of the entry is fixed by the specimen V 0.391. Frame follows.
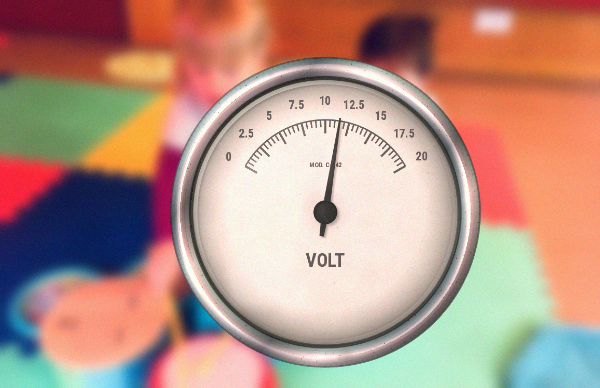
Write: V 11.5
